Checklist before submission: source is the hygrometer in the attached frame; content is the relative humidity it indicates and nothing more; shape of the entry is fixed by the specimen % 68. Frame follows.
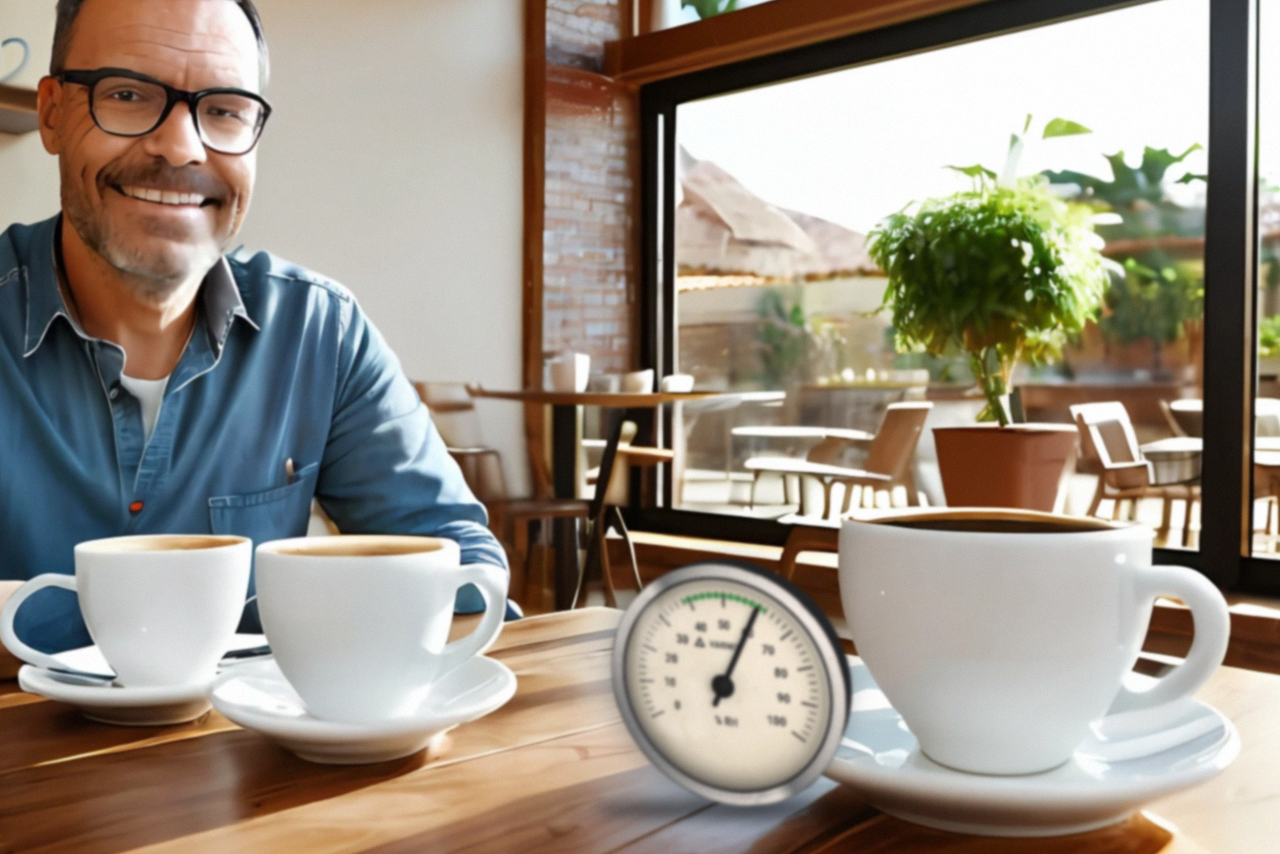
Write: % 60
